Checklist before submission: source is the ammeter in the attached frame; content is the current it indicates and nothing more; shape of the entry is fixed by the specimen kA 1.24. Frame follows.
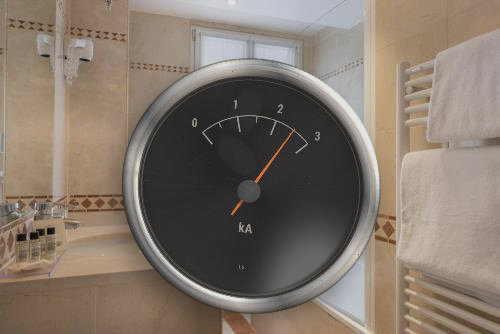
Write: kA 2.5
